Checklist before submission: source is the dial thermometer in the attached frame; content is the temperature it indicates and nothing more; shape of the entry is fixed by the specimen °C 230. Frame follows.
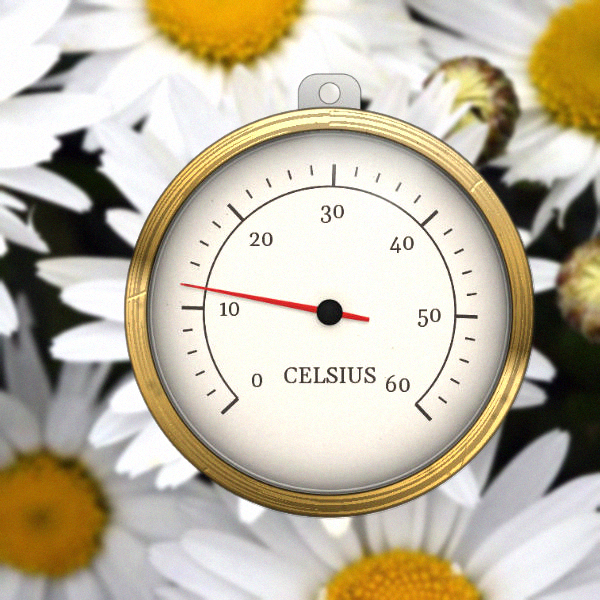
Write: °C 12
